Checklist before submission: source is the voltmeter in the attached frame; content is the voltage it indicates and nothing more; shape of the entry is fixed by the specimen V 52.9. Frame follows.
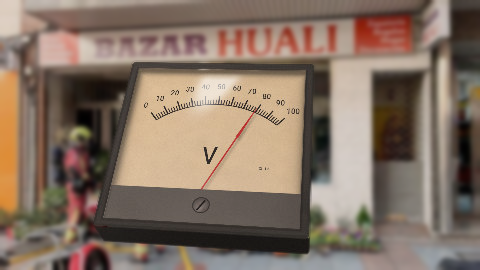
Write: V 80
